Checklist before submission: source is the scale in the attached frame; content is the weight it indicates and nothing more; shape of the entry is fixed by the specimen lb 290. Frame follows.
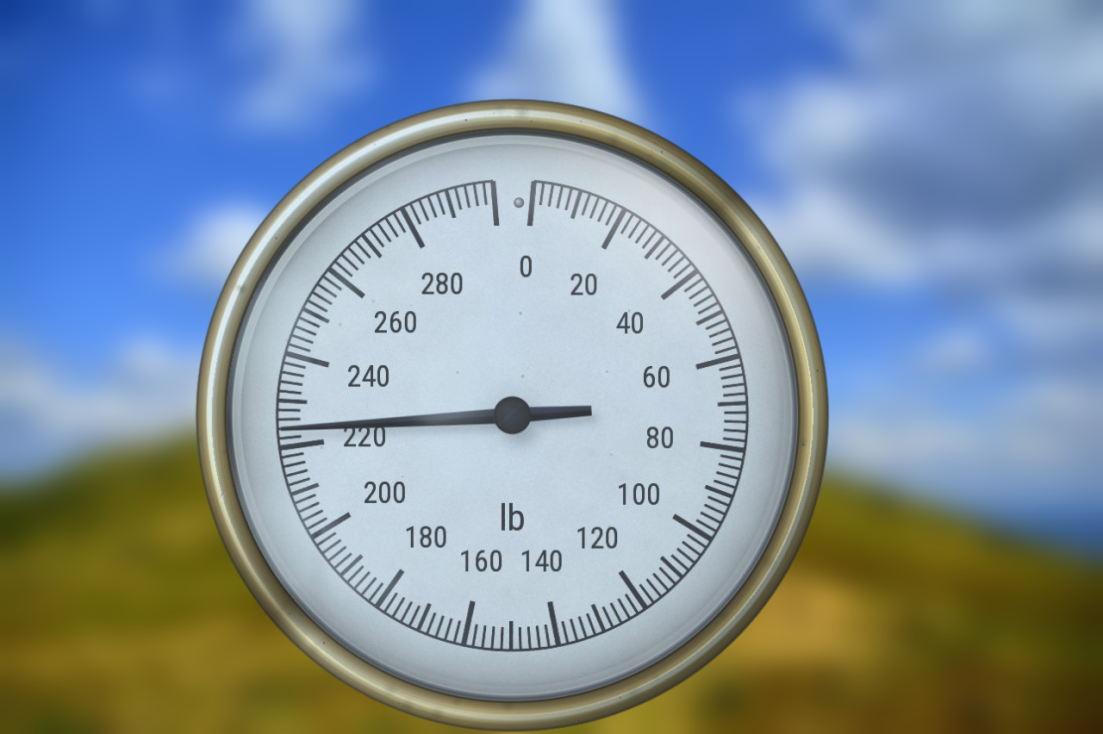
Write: lb 224
